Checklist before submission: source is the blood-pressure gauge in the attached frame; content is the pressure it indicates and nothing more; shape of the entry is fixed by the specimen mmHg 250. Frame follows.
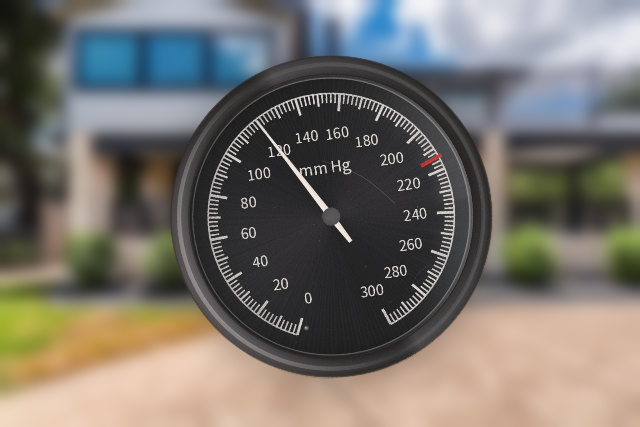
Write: mmHg 120
